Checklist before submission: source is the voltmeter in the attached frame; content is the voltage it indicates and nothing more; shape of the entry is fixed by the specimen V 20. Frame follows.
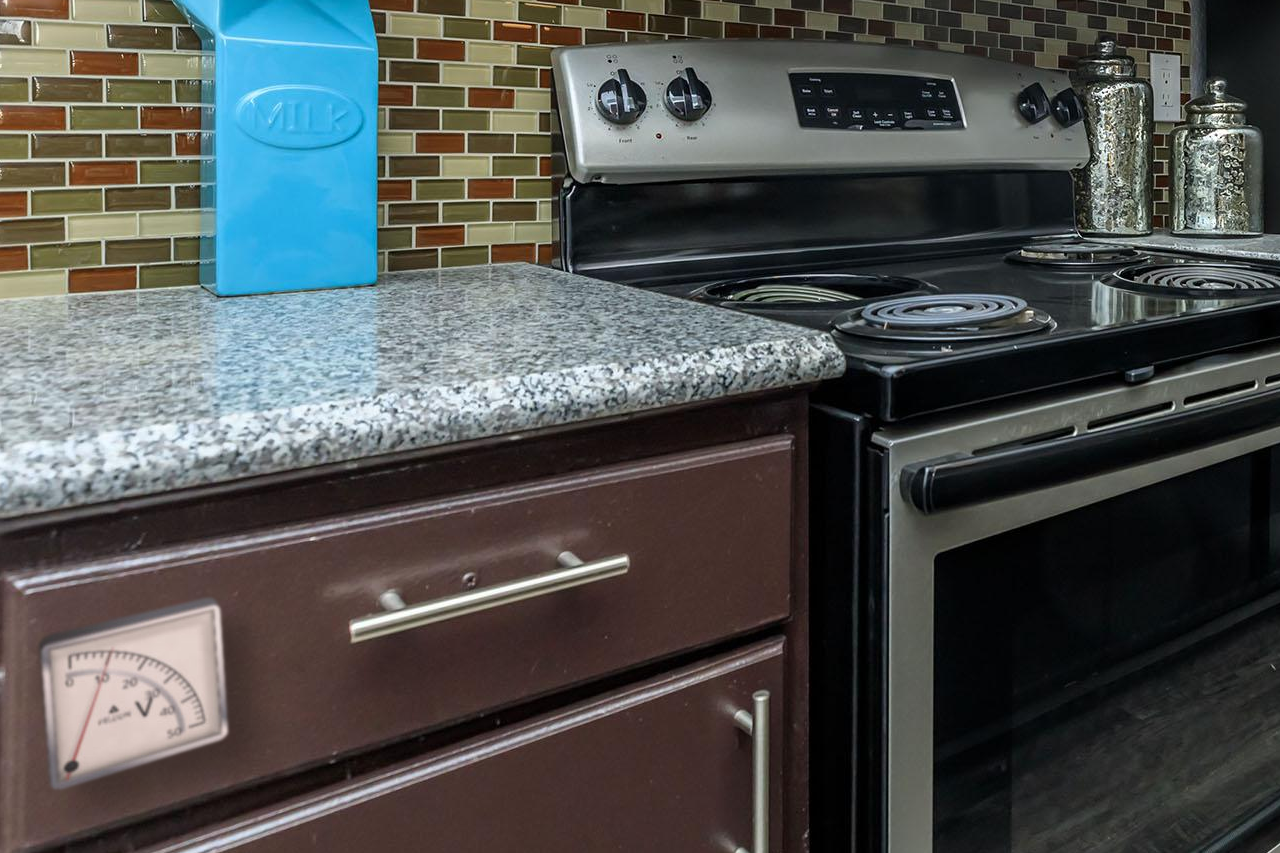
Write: V 10
